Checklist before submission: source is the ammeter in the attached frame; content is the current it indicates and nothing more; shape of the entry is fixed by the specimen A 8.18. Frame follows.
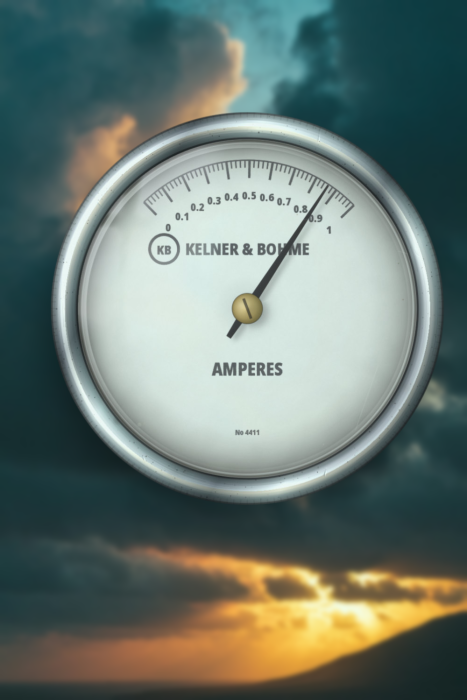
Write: A 0.86
